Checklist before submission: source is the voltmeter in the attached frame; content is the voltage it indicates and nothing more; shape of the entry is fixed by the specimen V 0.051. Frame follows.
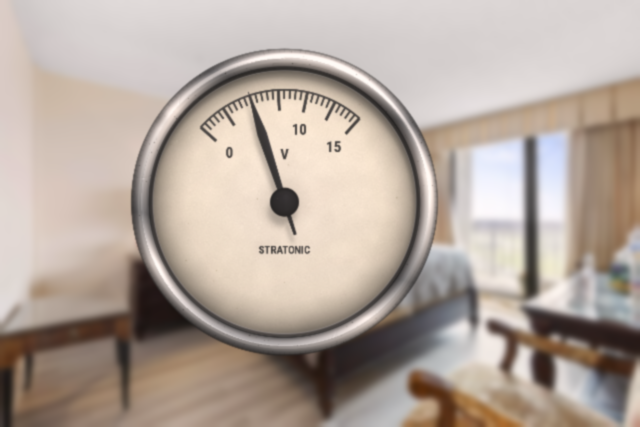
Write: V 5
